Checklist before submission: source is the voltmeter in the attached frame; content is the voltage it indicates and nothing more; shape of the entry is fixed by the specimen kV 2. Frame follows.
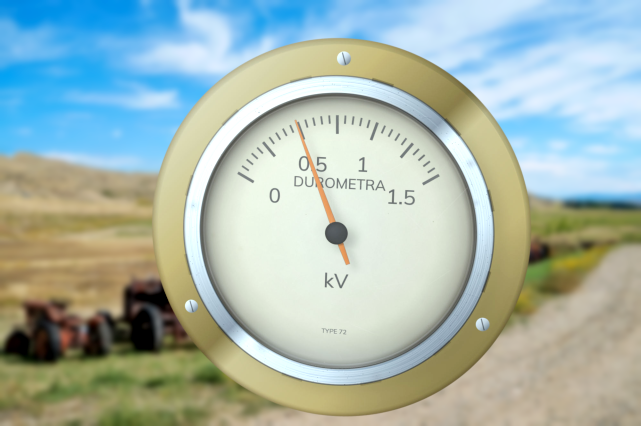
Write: kV 0.5
